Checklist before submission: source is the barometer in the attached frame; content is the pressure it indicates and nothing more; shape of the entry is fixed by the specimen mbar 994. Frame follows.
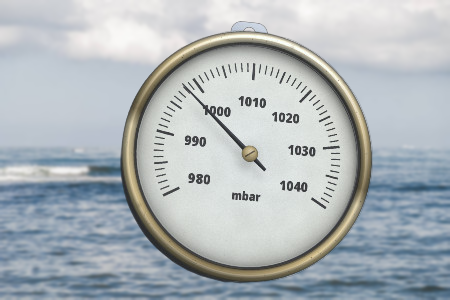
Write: mbar 998
